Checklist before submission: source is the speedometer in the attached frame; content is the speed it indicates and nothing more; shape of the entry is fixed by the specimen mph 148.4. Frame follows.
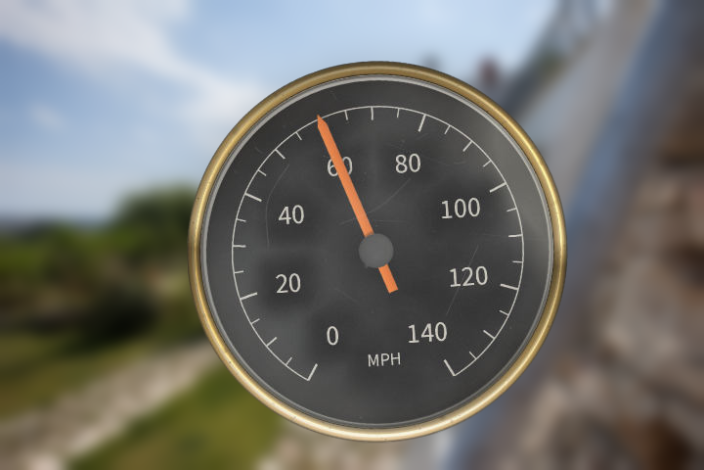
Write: mph 60
